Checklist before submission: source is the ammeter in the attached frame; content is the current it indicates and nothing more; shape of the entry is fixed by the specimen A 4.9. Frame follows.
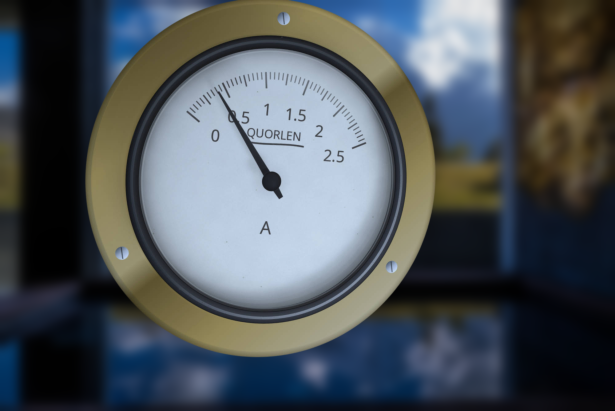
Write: A 0.4
